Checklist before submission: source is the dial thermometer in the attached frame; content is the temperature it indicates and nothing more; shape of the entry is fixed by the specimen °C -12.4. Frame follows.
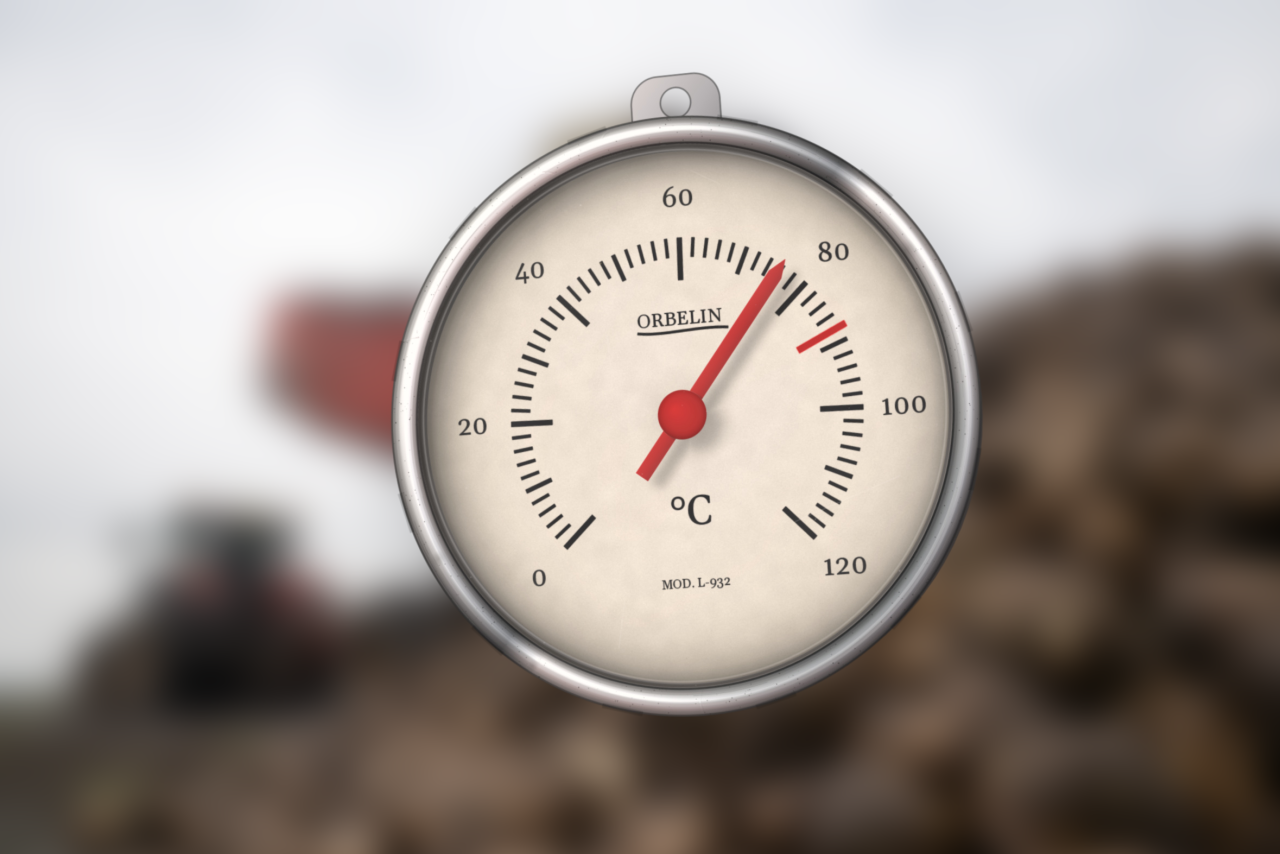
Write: °C 76
